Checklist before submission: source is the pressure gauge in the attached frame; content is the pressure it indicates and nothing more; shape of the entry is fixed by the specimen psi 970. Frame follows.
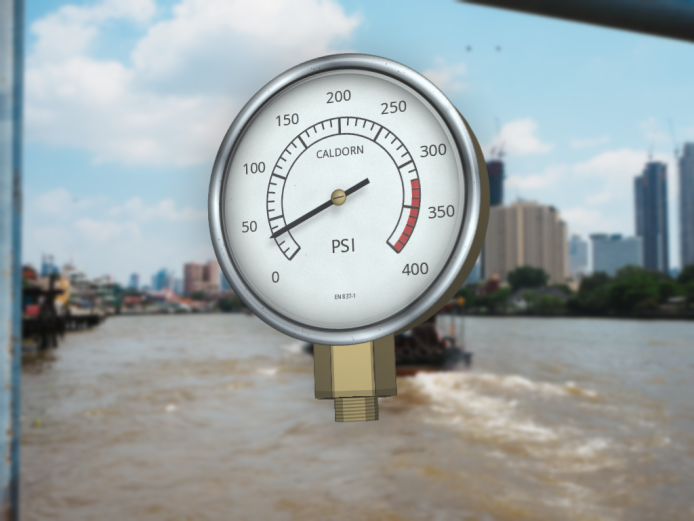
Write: psi 30
